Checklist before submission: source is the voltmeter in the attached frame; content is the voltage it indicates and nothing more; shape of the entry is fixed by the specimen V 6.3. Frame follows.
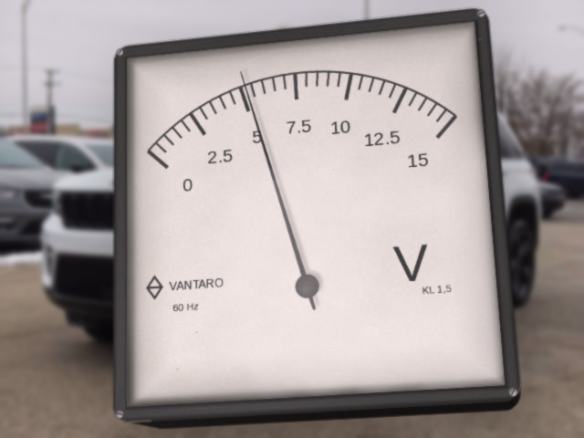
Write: V 5.25
